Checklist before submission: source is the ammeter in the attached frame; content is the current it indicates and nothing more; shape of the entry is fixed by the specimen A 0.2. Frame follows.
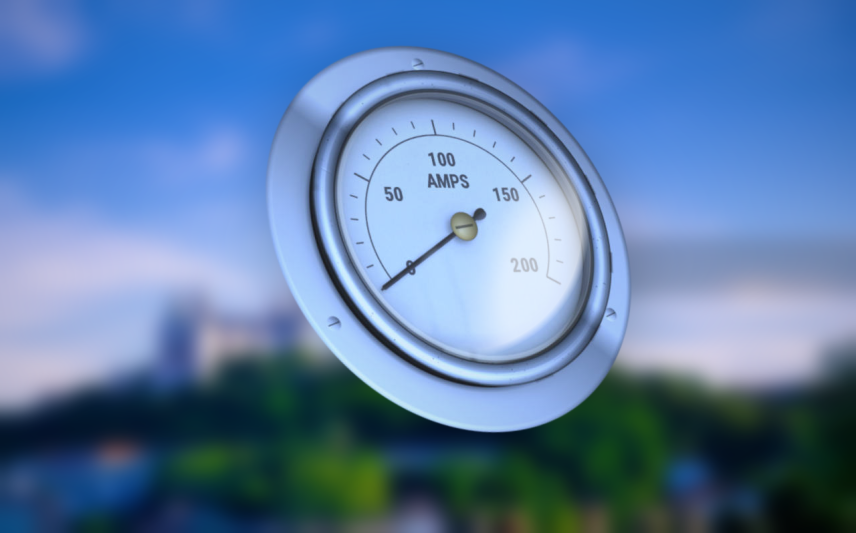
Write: A 0
